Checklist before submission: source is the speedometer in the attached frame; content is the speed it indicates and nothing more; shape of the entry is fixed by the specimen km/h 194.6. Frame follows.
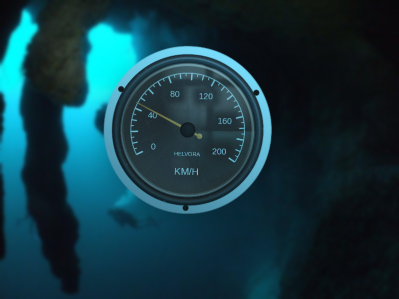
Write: km/h 45
